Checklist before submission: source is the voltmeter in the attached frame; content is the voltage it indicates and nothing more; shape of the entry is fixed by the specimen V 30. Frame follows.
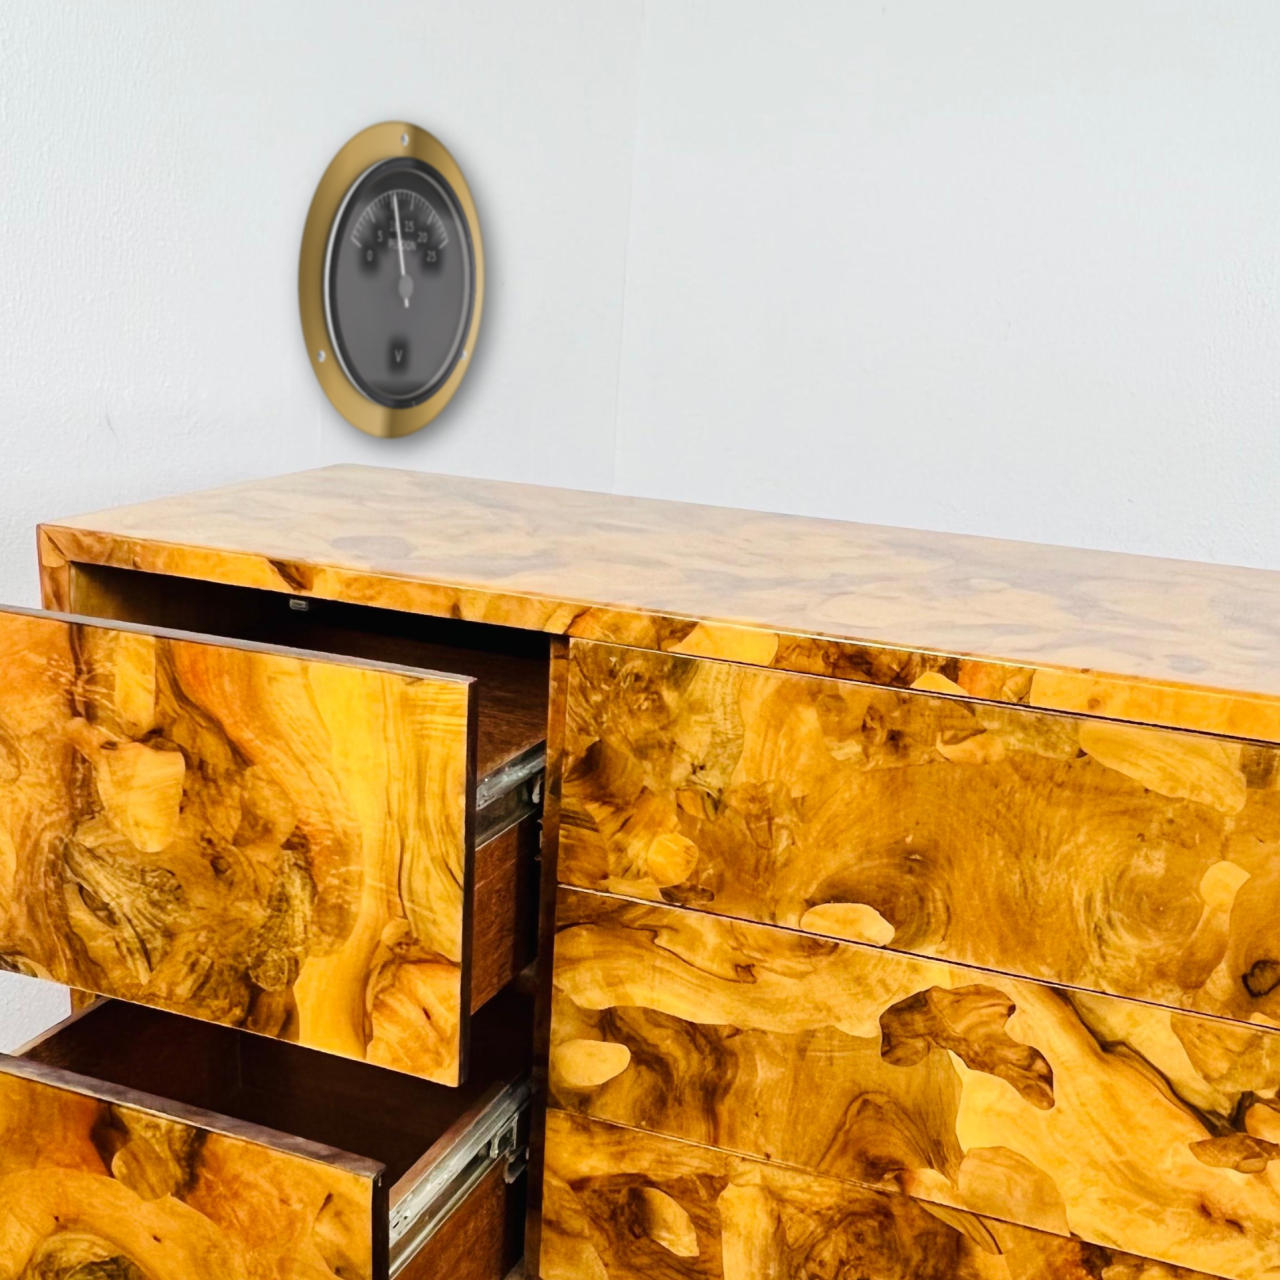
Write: V 10
